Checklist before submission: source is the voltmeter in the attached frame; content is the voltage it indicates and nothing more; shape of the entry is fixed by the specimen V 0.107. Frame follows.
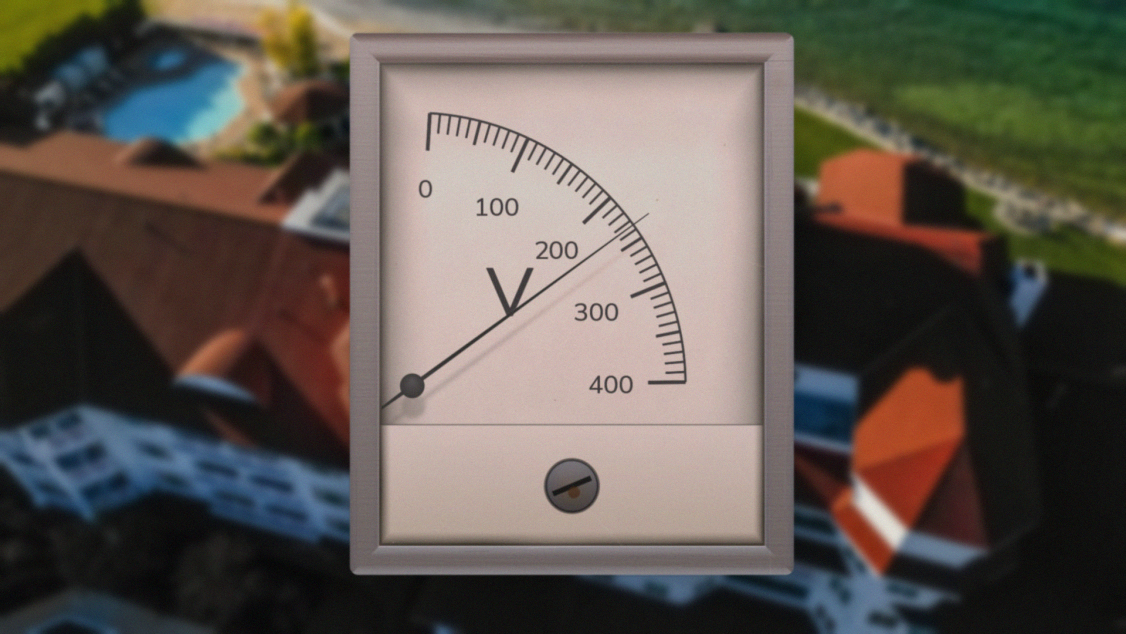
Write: V 235
